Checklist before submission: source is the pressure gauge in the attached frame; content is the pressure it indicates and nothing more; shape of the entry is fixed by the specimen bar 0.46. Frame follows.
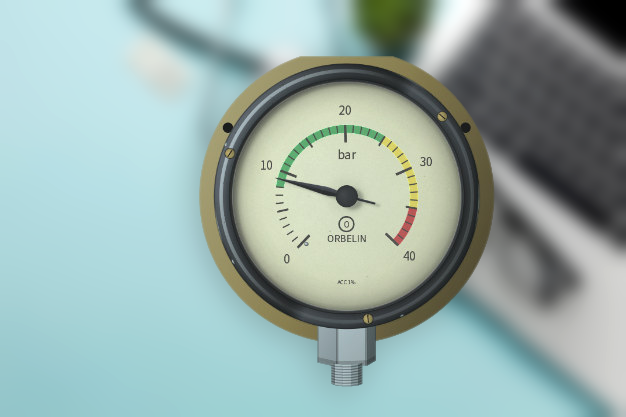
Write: bar 9
